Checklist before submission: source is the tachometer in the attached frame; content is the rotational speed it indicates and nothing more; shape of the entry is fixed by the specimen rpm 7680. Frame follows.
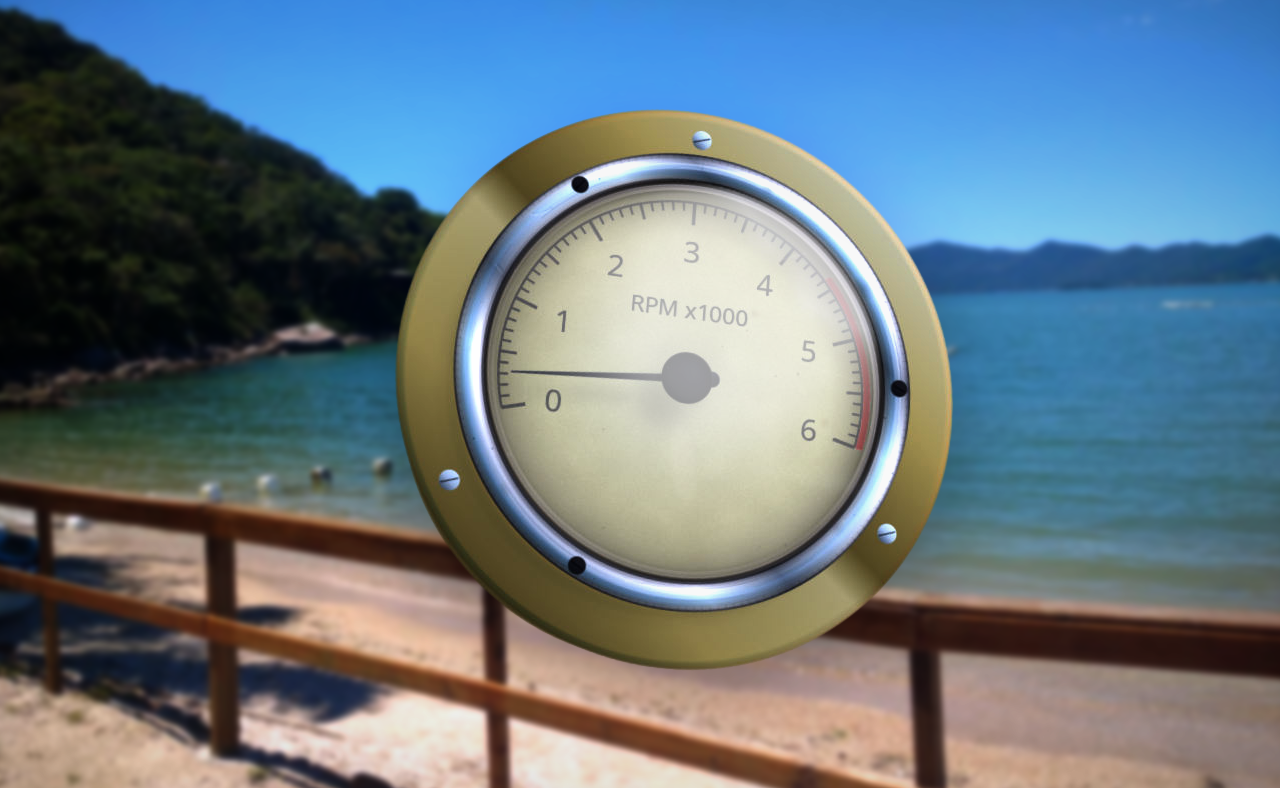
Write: rpm 300
